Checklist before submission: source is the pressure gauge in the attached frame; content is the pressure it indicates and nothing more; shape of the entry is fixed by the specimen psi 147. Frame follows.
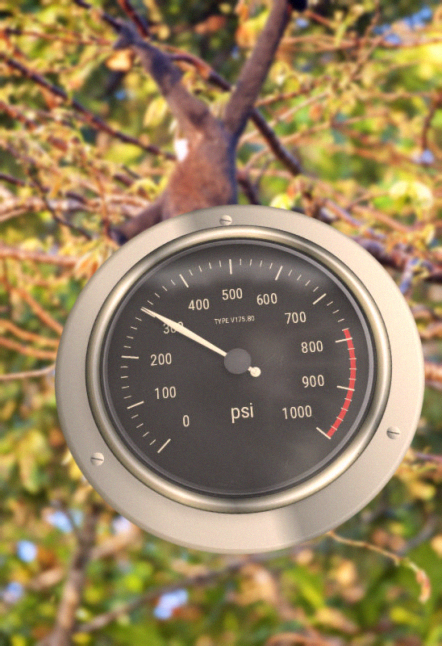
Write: psi 300
